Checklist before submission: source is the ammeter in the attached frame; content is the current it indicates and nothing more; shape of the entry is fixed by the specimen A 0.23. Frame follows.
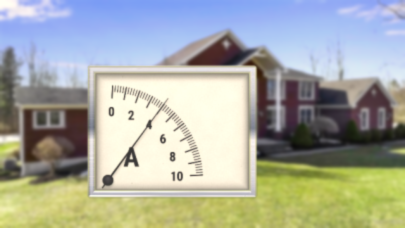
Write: A 4
